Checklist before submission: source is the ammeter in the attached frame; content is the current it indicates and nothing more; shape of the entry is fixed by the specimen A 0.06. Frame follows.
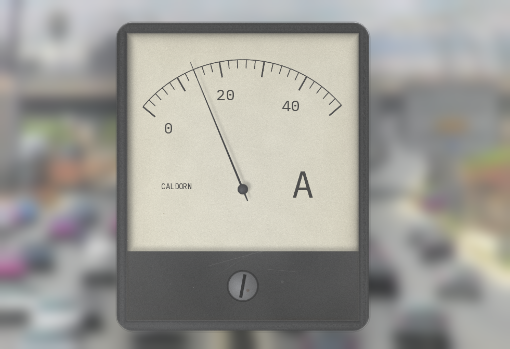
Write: A 14
